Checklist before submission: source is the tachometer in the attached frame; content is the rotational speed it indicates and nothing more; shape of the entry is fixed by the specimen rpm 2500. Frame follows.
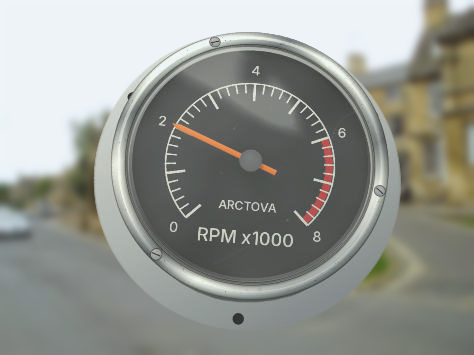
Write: rpm 2000
